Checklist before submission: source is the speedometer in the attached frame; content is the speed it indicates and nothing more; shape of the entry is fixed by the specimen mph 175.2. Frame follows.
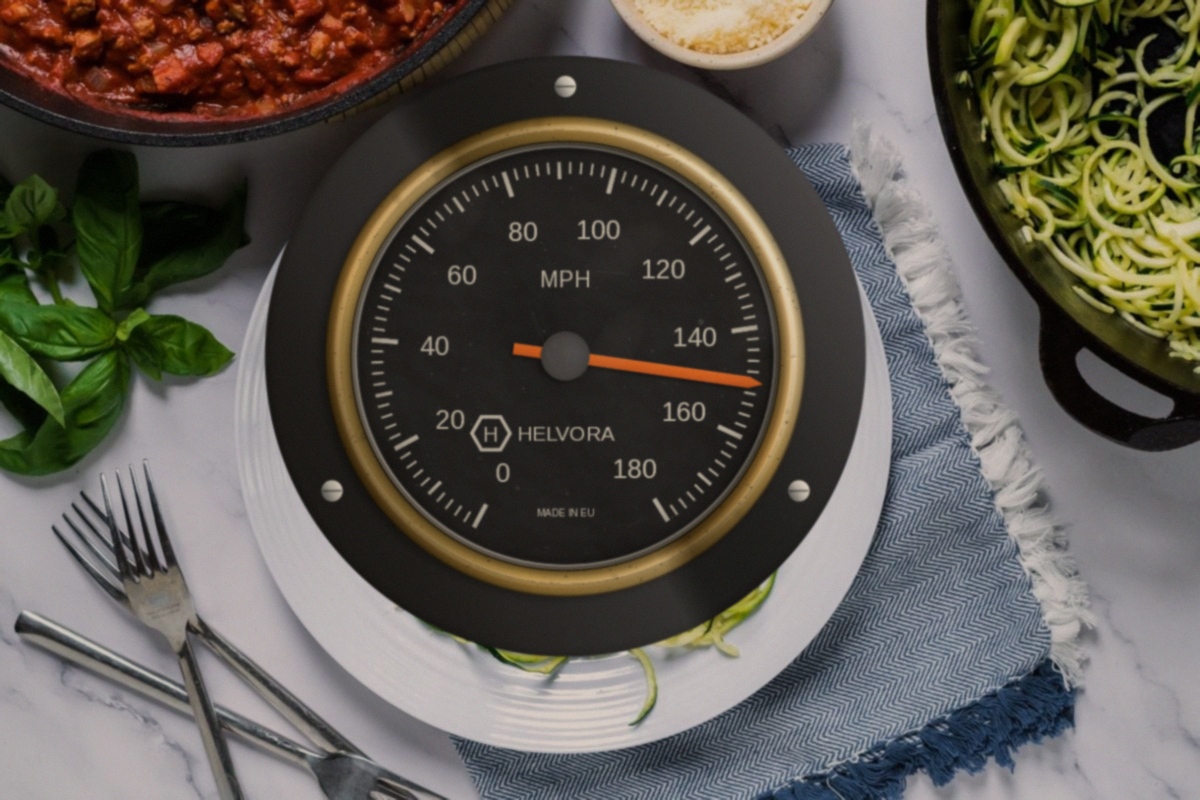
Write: mph 150
